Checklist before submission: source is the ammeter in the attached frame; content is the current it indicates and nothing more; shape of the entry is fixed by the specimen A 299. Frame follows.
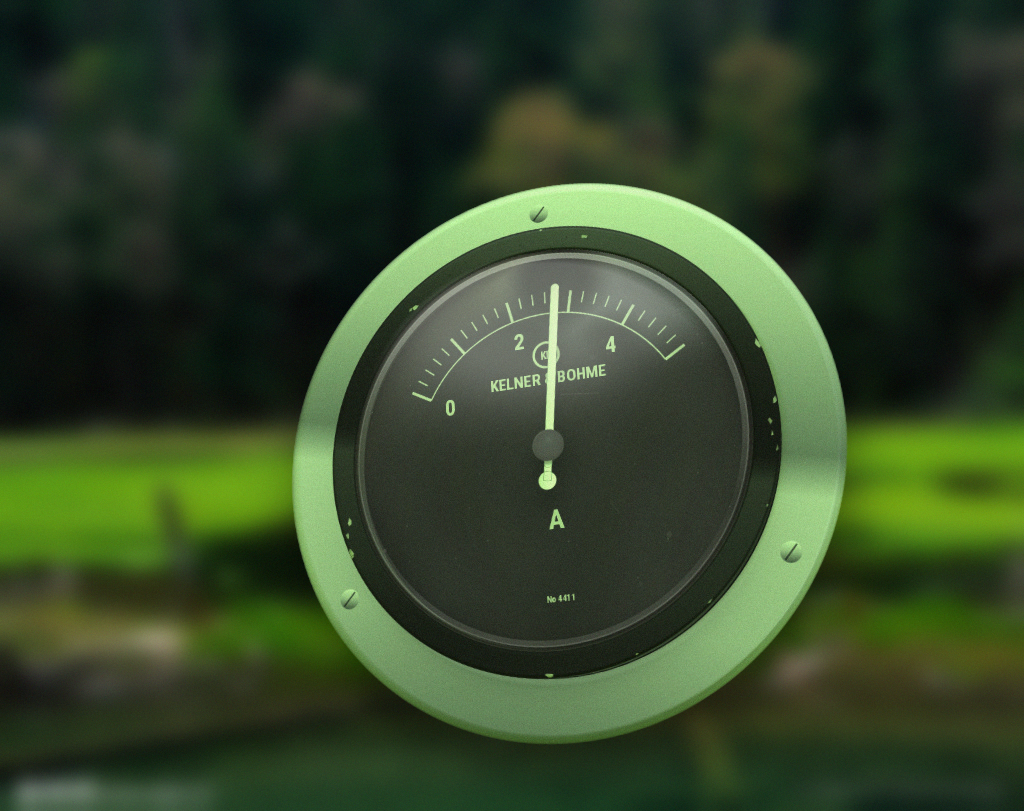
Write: A 2.8
